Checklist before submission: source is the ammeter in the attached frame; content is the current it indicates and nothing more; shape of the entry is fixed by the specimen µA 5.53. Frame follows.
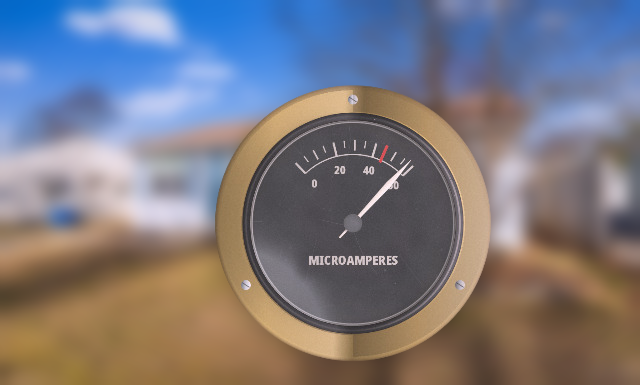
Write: µA 57.5
